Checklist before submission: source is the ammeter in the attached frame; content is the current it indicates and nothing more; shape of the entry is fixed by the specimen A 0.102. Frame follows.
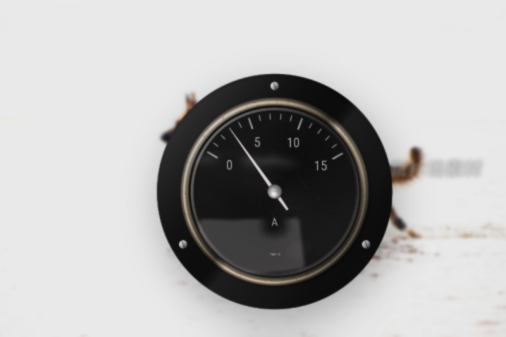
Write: A 3
